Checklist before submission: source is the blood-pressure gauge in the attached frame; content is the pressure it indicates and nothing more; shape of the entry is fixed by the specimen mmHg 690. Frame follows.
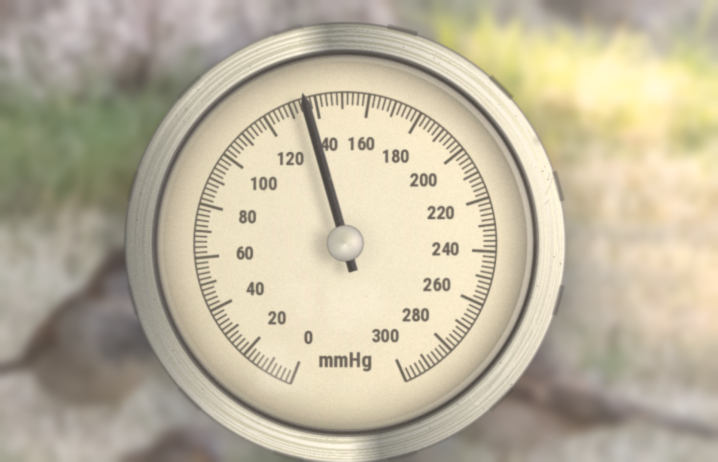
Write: mmHg 136
